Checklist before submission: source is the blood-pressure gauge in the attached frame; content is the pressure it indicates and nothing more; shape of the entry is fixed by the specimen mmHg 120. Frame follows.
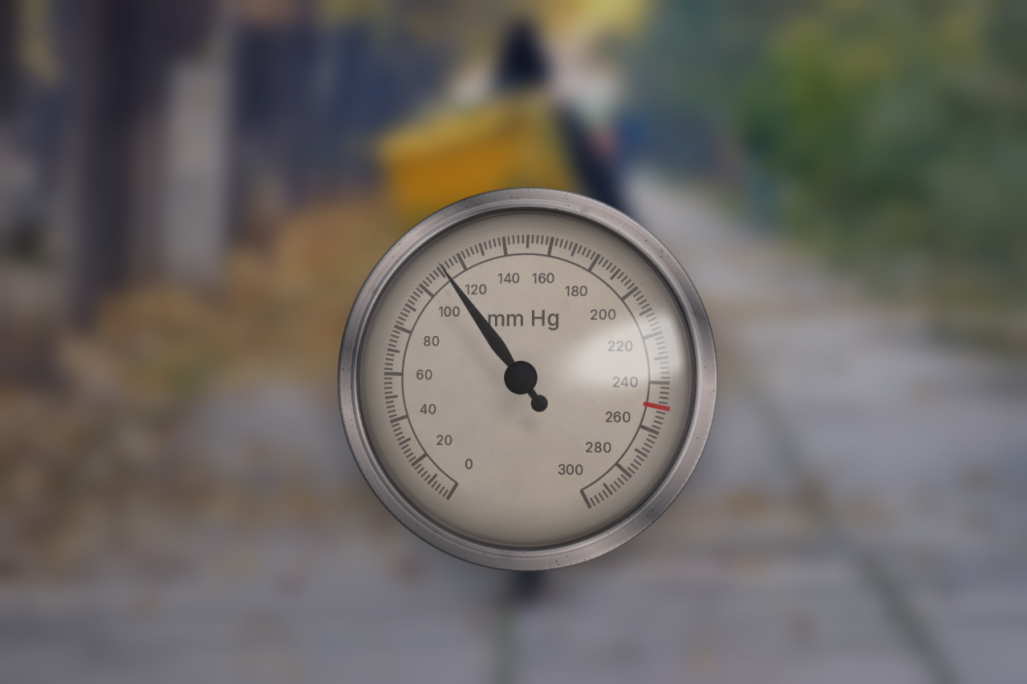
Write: mmHg 112
